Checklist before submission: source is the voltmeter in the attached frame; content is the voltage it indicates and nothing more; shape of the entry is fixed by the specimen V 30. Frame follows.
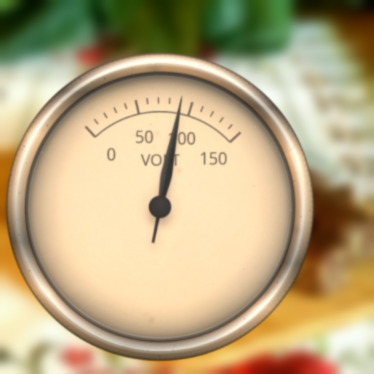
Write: V 90
